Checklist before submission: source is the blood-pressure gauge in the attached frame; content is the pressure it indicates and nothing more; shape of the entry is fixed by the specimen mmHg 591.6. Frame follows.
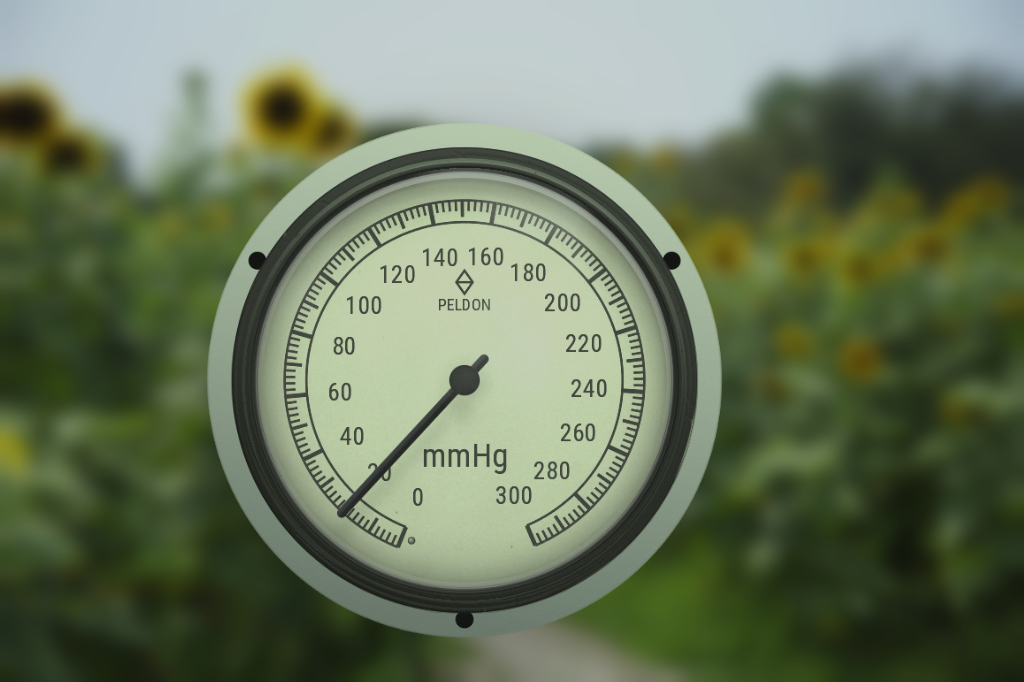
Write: mmHg 20
